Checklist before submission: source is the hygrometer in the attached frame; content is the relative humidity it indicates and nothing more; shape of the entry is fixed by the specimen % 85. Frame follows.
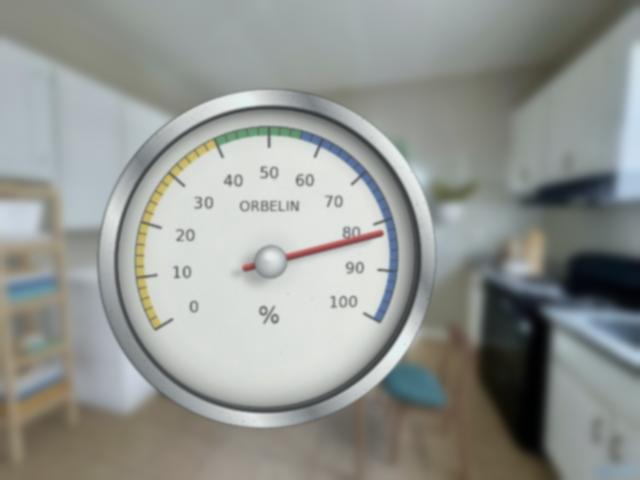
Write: % 82
